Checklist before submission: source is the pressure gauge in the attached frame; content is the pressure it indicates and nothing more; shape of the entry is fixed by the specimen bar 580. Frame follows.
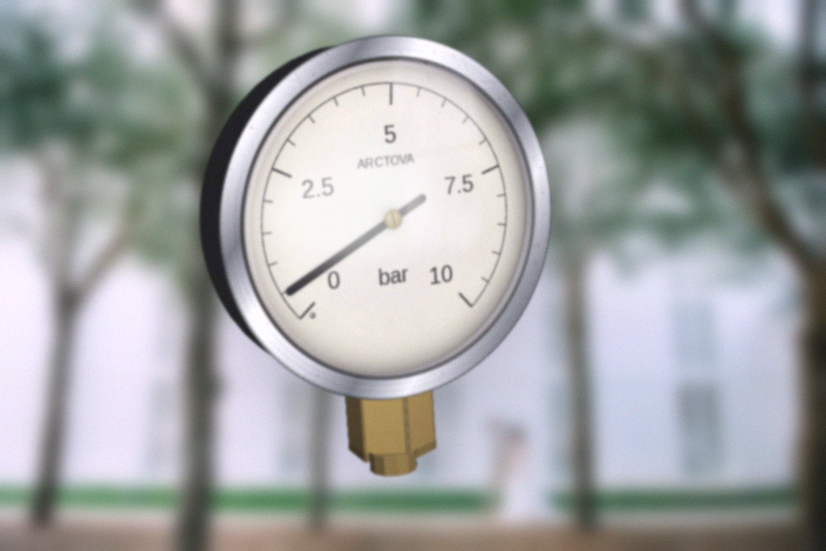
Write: bar 0.5
